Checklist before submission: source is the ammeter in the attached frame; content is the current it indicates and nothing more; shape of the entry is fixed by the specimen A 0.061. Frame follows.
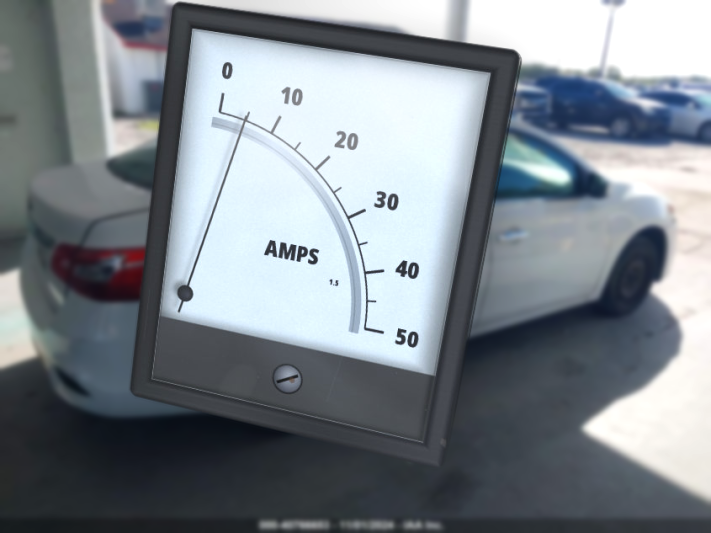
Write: A 5
